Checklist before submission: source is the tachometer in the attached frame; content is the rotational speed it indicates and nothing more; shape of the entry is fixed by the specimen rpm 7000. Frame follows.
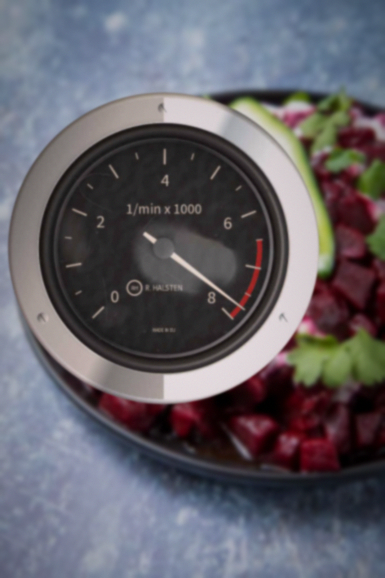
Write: rpm 7750
